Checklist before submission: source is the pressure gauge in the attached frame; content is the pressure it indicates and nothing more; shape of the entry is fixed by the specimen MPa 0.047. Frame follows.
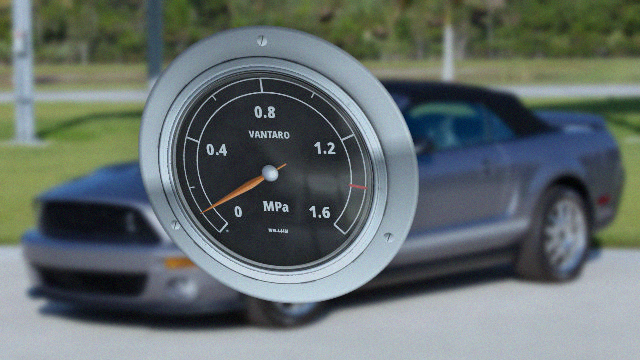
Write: MPa 0.1
